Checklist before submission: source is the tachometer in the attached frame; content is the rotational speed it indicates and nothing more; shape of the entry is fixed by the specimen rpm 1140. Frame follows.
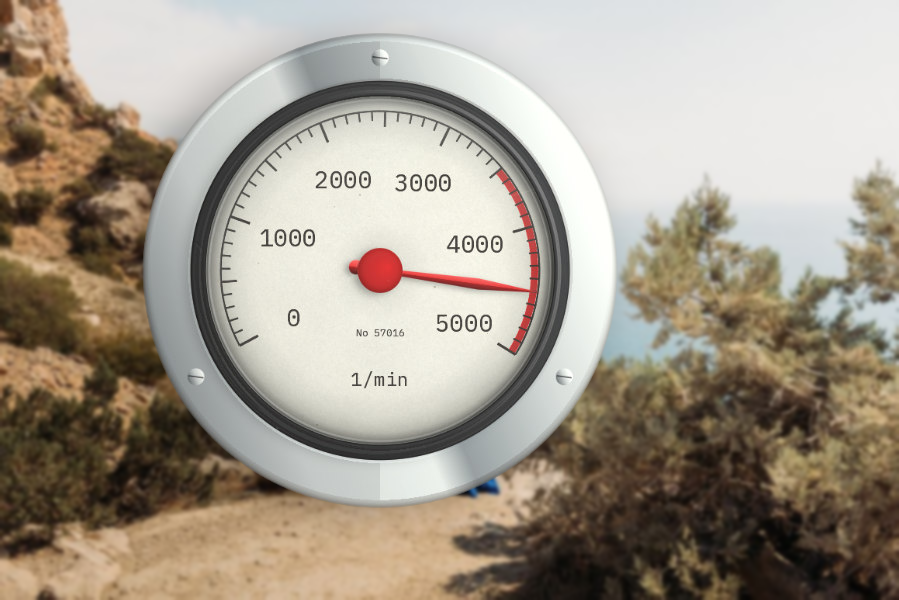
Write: rpm 4500
